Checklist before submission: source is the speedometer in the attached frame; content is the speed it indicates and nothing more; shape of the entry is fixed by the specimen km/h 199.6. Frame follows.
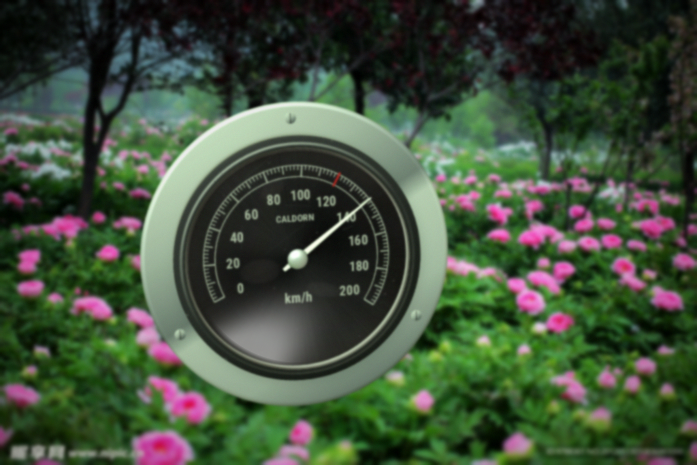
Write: km/h 140
